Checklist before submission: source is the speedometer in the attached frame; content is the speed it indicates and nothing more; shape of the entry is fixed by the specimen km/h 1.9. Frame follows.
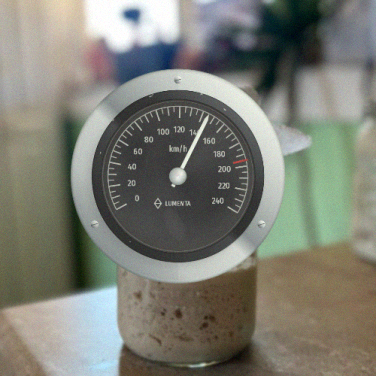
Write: km/h 145
